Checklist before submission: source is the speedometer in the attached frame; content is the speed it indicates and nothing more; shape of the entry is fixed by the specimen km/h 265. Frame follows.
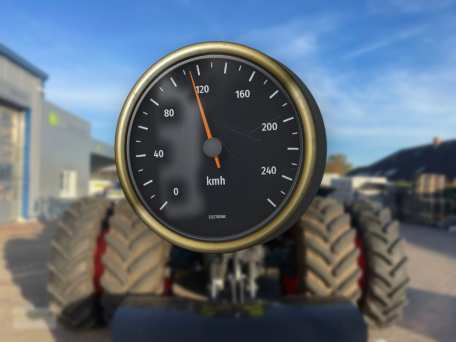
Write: km/h 115
